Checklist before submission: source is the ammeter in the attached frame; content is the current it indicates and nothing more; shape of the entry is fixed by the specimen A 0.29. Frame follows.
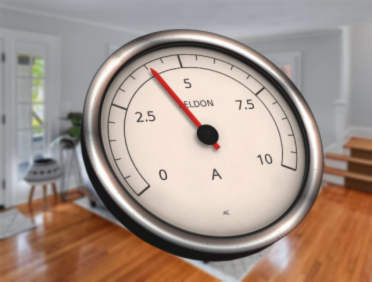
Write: A 4
